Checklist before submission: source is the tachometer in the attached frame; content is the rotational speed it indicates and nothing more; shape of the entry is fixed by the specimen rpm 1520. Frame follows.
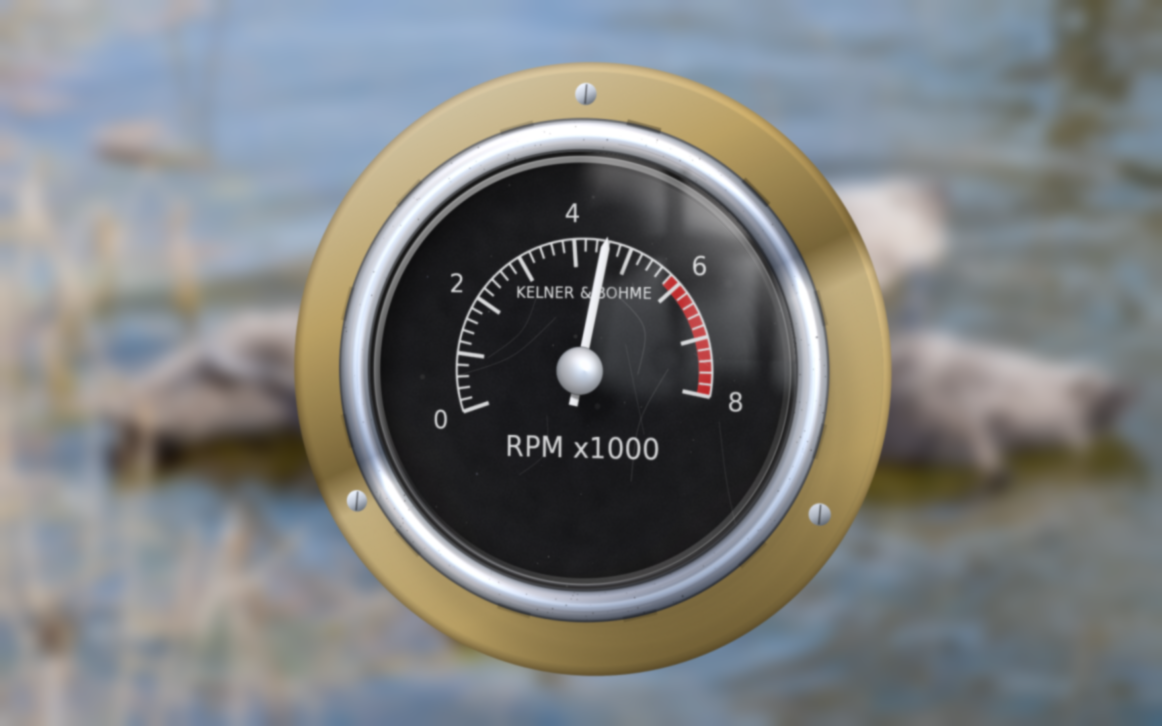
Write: rpm 4600
